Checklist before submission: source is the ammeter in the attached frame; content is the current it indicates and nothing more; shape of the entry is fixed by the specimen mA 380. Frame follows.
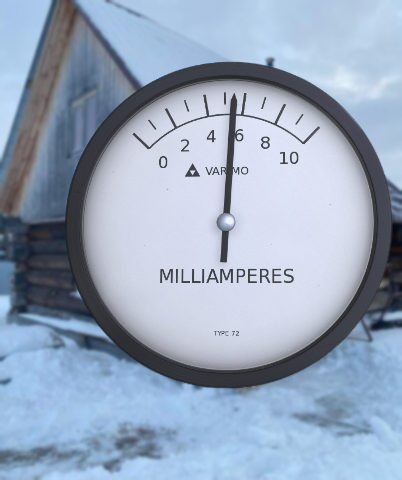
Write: mA 5.5
